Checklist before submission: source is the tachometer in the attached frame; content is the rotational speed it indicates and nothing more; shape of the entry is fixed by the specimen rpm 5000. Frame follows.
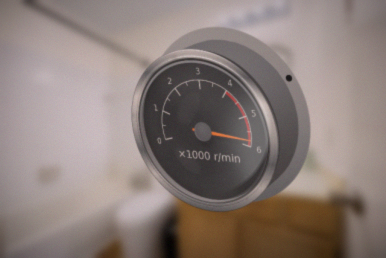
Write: rpm 5750
